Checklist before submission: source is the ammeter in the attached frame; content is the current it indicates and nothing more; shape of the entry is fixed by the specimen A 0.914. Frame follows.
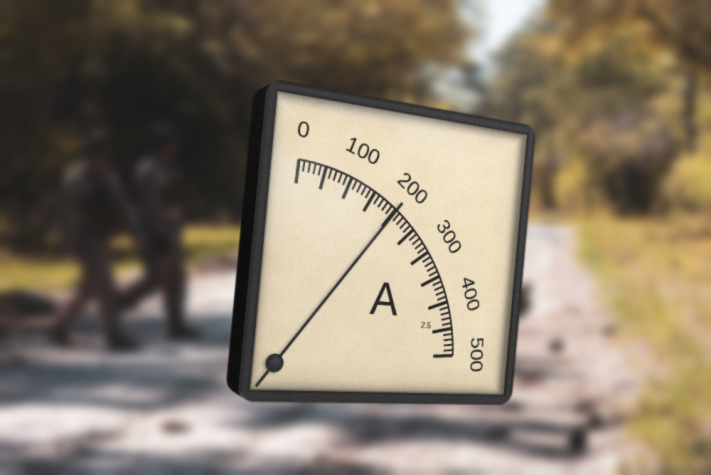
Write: A 200
